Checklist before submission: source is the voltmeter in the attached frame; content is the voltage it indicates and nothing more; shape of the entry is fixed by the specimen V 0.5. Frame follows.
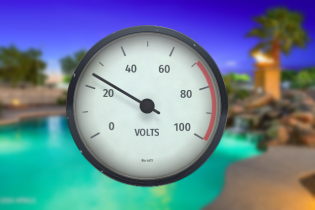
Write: V 25
